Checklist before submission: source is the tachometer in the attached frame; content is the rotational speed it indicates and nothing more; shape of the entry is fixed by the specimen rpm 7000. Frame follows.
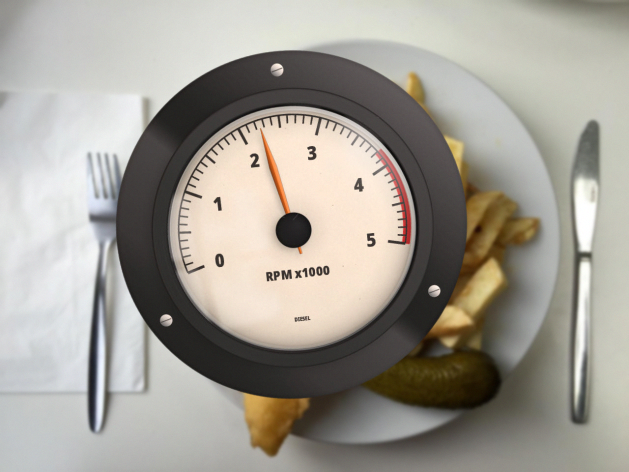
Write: rpm 2250
